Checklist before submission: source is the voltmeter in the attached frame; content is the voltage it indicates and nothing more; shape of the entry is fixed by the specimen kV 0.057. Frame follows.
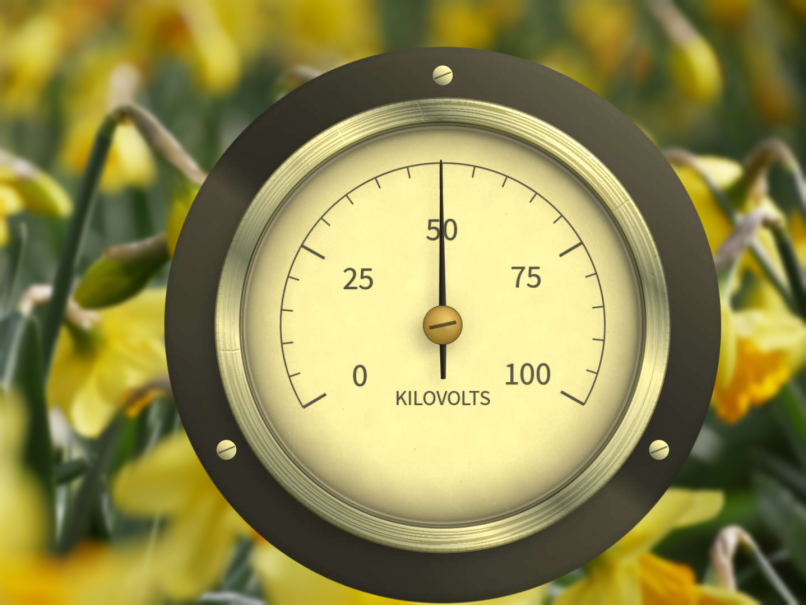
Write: kV 50
